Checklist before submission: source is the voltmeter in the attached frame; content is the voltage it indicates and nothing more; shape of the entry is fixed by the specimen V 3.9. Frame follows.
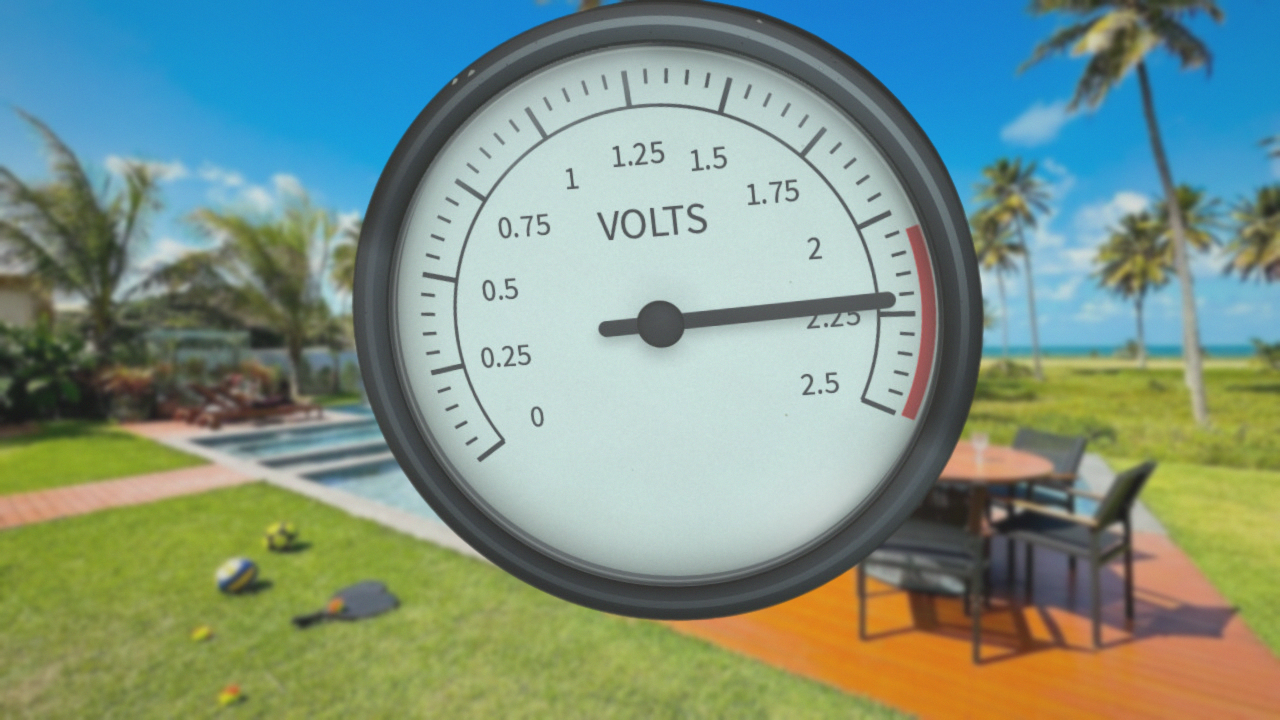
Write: V 2.2
